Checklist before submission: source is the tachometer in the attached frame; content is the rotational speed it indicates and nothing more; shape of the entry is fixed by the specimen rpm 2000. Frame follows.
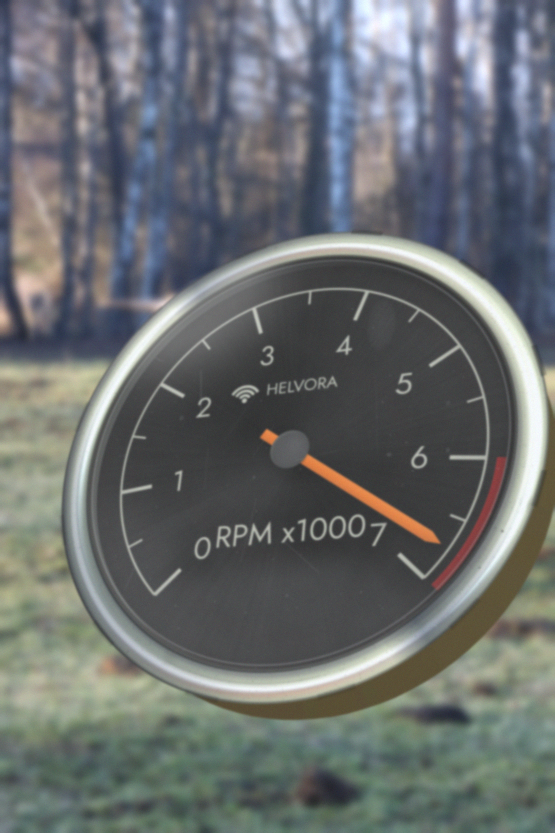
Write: rpm 6750
